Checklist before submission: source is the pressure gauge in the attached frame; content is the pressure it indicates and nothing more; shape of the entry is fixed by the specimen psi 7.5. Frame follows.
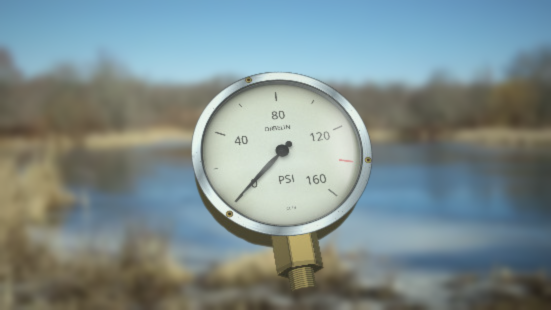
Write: psi 0
